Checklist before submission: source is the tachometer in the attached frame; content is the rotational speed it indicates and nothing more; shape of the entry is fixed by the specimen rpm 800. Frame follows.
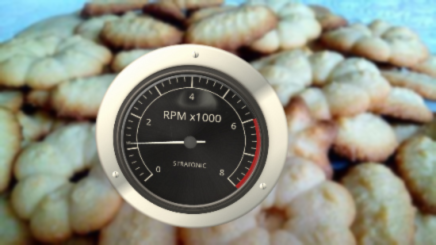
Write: rpm 1200
